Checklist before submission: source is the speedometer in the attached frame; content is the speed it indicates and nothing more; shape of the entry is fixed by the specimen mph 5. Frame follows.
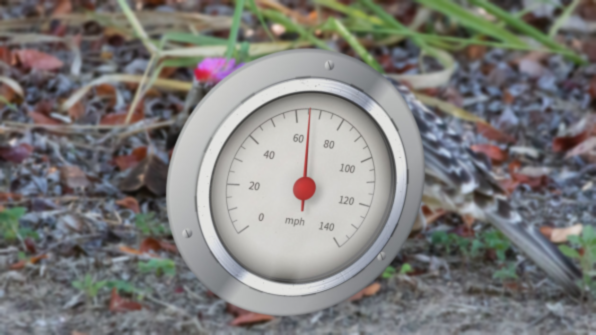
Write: mph 65
